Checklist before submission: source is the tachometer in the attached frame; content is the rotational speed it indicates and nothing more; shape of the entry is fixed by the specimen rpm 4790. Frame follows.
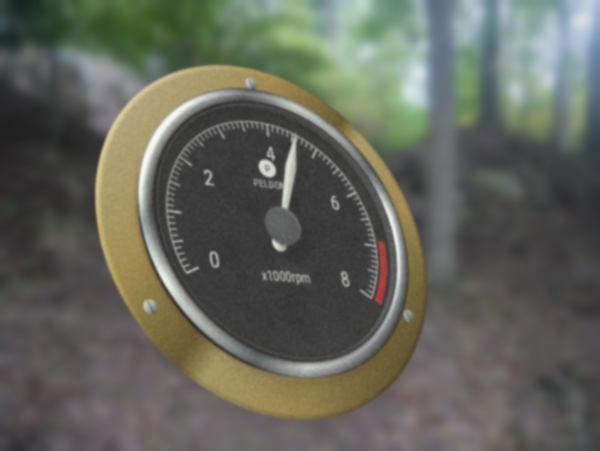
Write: rpm 4500
